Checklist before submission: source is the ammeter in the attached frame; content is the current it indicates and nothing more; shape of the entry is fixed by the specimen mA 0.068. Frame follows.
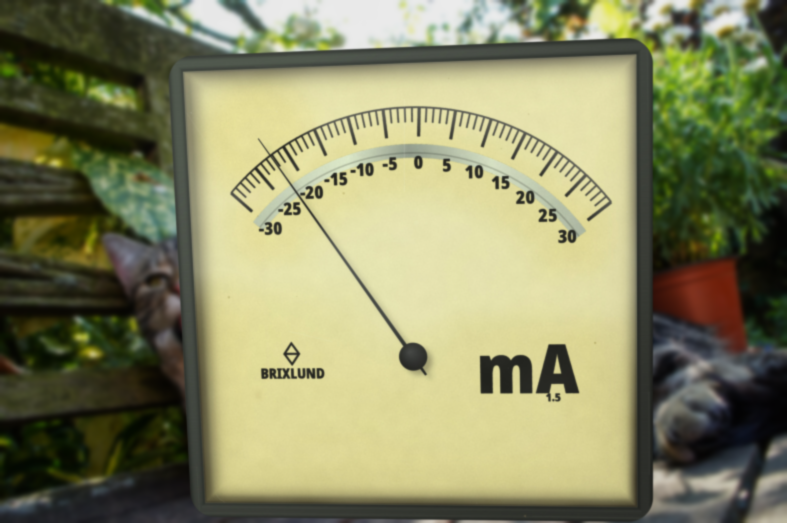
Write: mA -22
